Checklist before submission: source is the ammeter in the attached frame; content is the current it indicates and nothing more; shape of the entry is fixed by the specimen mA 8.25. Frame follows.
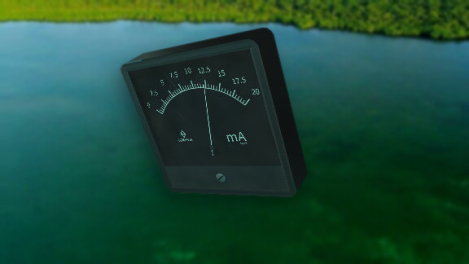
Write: mA 12.5
